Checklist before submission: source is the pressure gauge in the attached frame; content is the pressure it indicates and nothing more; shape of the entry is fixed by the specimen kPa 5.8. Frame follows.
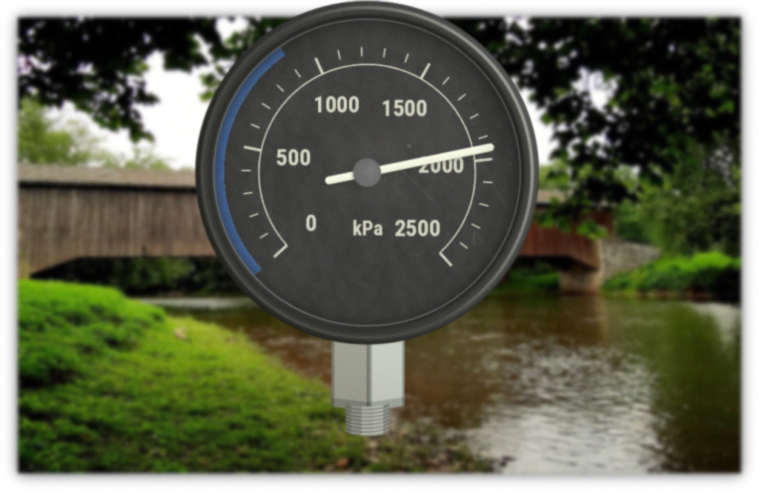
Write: kPa 1950
